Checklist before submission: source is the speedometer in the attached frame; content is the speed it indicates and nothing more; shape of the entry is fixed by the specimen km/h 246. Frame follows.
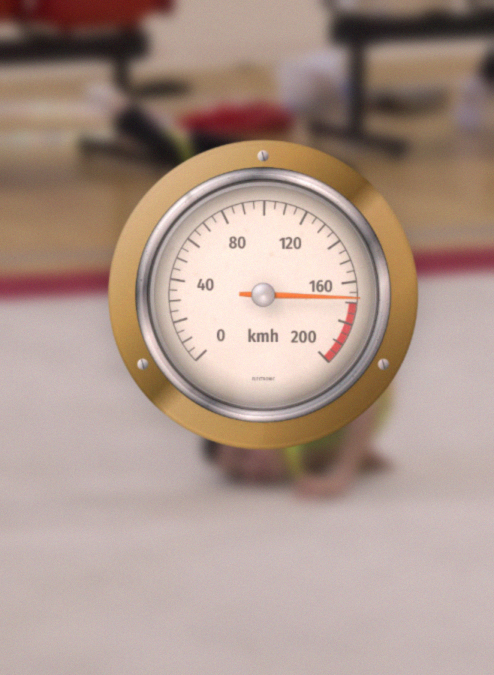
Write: km/h 167.5
